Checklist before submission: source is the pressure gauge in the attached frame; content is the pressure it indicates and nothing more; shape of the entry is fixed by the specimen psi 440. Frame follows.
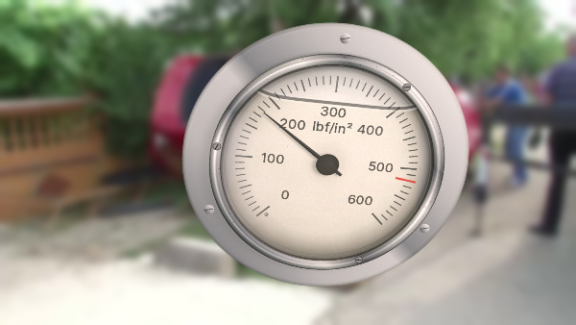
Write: psi 180
